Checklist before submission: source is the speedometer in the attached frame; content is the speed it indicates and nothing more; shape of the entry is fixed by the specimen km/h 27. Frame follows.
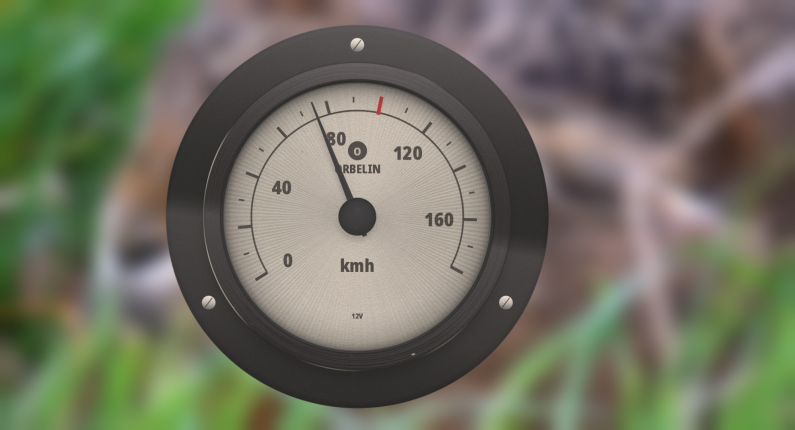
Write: km/h 75
